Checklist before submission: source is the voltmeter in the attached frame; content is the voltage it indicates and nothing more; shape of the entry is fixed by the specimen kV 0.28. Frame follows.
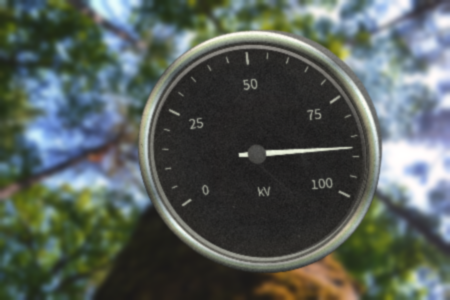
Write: kV 87.5
